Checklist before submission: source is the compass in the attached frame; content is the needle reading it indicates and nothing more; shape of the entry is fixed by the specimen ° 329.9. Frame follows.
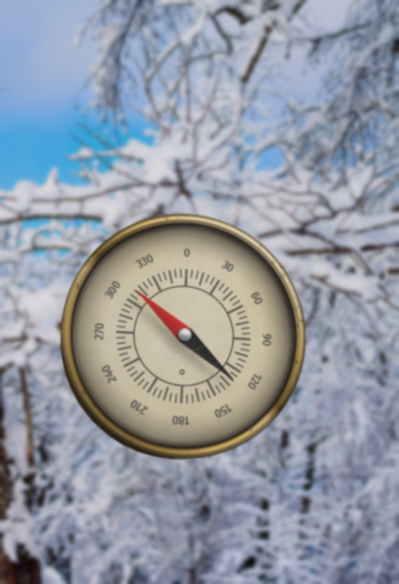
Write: ° 310
